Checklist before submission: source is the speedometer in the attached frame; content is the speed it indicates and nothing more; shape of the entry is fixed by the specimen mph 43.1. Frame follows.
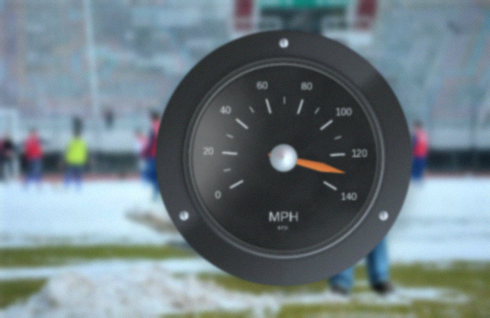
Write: mph 130
